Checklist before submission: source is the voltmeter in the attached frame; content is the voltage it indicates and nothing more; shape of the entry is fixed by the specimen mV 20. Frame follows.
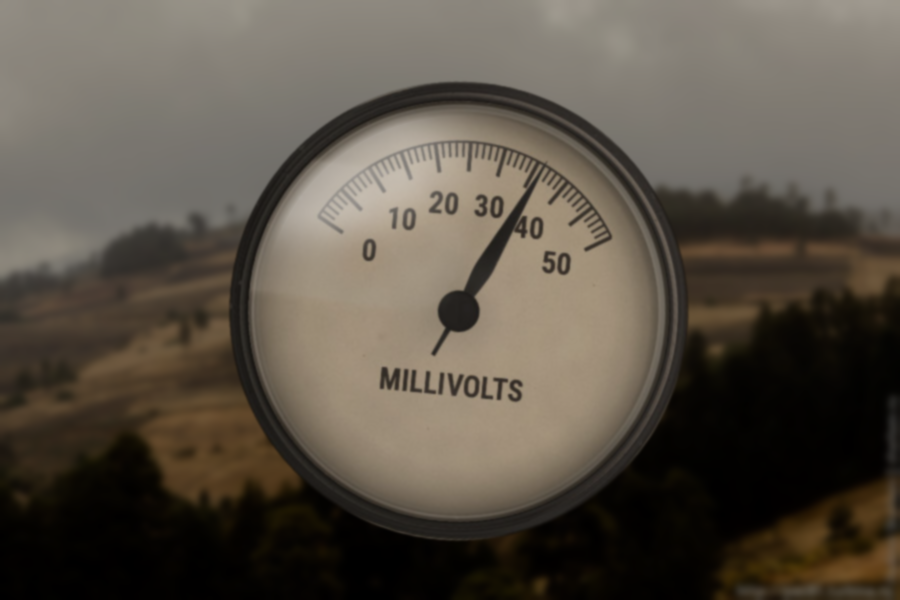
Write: mV 36
